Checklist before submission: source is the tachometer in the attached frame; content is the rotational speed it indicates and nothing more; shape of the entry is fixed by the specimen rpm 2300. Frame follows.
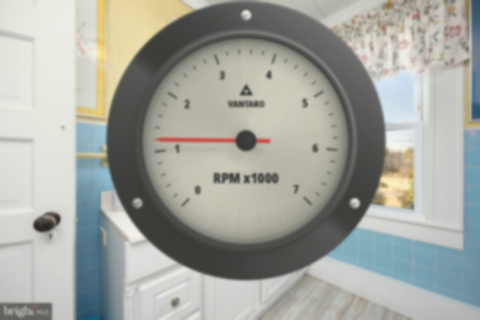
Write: rpm 1200
